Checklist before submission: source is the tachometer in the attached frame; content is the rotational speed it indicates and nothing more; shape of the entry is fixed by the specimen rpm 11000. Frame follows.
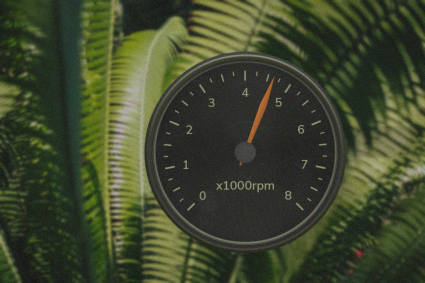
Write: rpm 4625
